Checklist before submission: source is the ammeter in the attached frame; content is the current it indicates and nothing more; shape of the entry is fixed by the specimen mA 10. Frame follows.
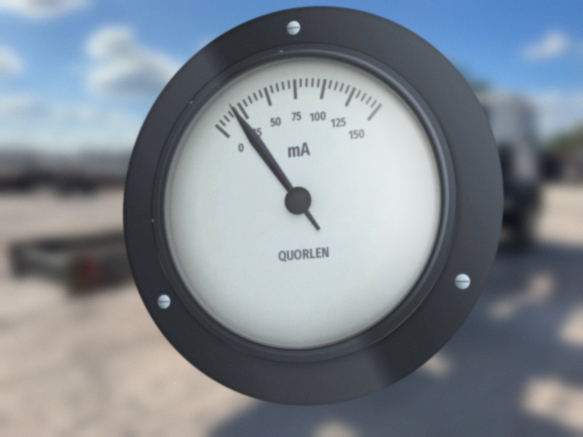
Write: mA 20
